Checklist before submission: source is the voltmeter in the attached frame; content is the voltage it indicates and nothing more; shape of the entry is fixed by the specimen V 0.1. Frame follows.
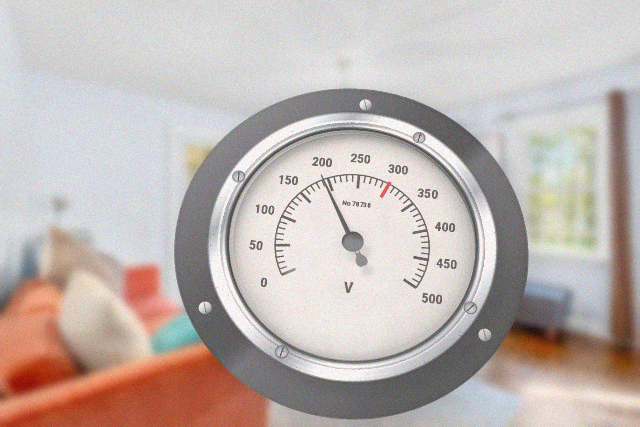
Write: V 190
